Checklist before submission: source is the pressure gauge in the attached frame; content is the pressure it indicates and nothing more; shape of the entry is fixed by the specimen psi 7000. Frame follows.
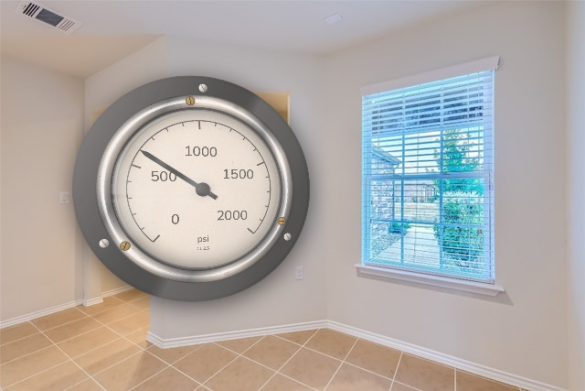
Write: psi 600
